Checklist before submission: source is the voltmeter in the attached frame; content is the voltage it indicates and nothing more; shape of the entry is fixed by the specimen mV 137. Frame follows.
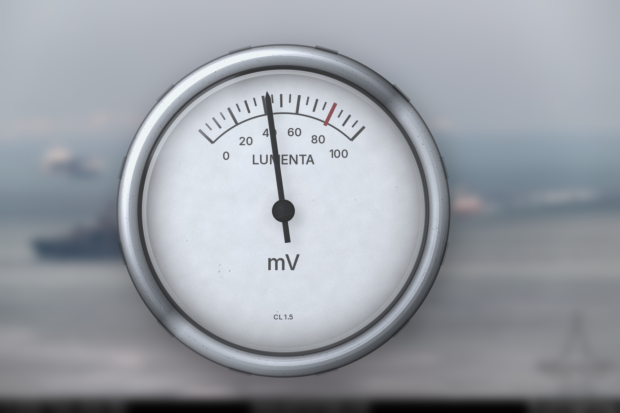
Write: mV 42.5
